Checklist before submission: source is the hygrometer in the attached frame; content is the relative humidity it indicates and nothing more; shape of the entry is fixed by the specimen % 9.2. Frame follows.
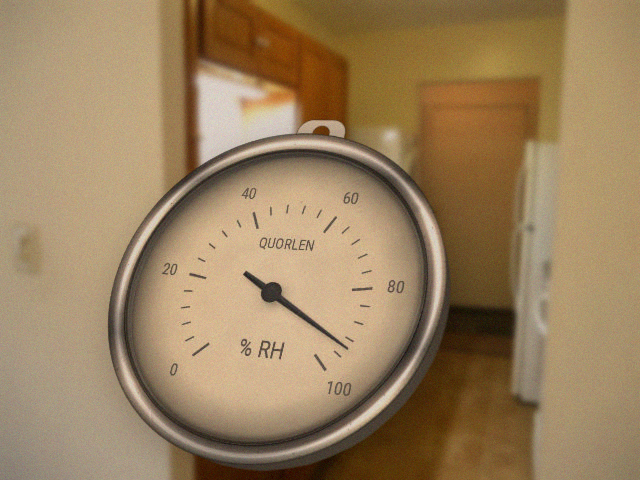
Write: % 94
